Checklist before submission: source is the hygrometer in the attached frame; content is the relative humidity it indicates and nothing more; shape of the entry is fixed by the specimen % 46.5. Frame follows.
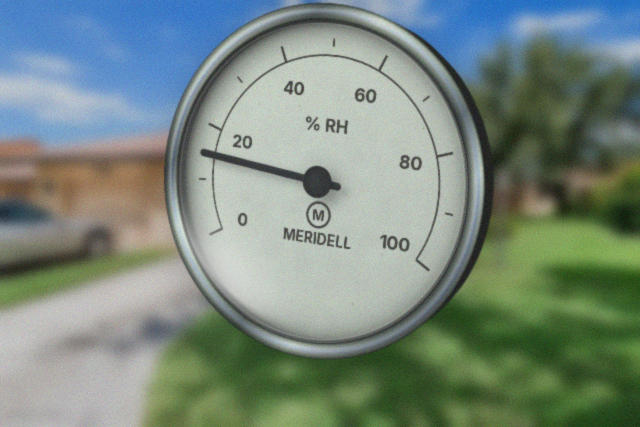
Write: % 15
